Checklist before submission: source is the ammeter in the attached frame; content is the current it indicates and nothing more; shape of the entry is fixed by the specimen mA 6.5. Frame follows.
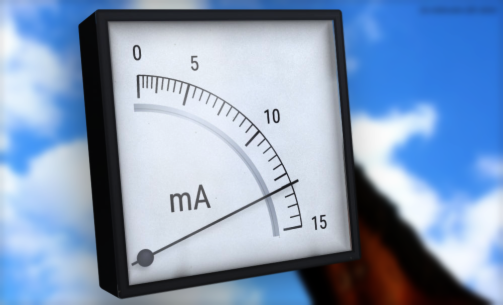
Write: mA 13
